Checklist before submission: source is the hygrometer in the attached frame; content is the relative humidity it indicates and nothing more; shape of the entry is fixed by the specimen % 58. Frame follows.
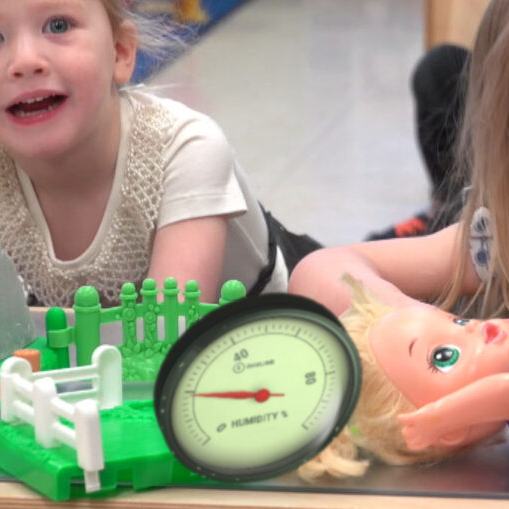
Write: % 20
